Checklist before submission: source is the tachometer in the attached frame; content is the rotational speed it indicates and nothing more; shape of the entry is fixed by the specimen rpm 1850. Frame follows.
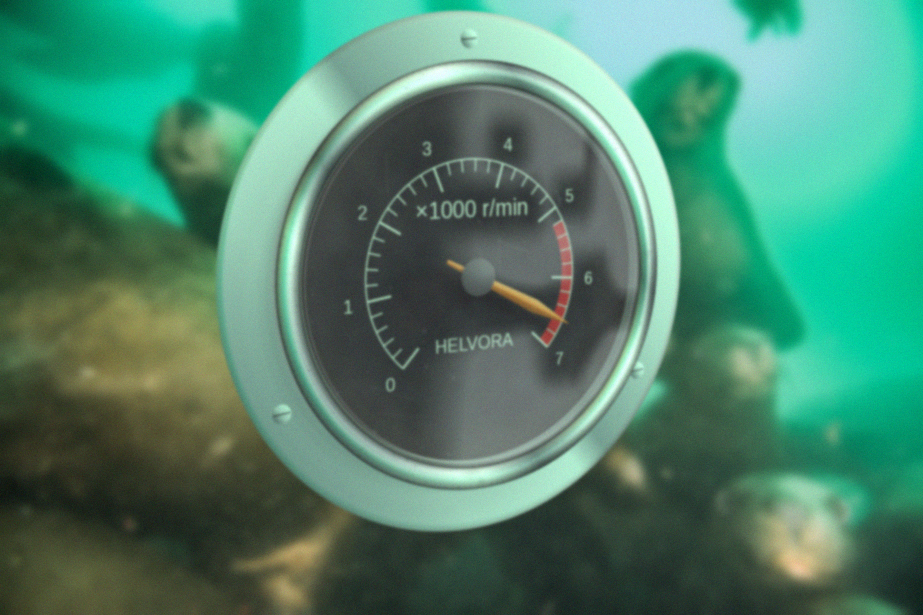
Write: rpm 6600
